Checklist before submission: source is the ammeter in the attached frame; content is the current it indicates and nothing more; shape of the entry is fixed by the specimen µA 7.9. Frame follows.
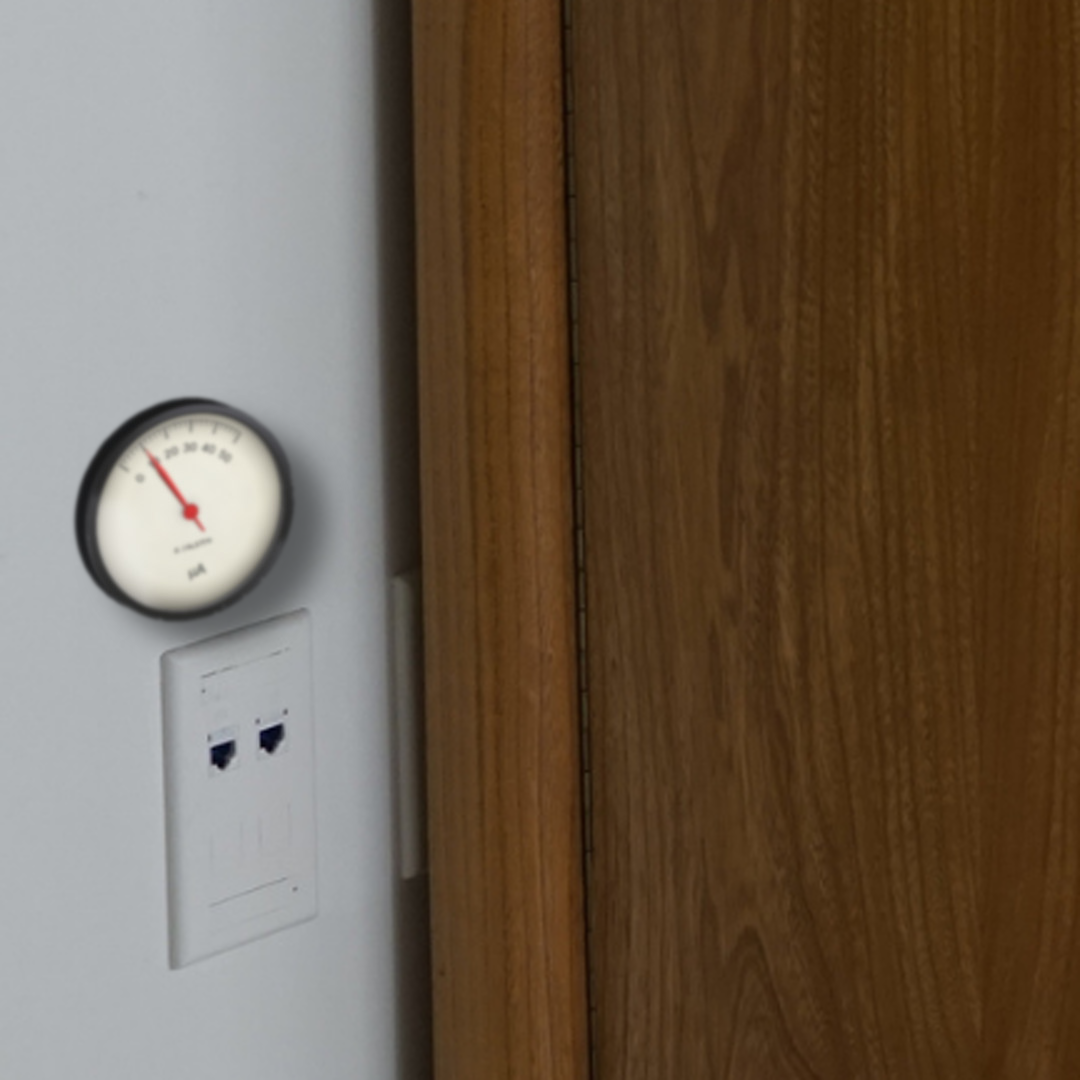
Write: µA 10
